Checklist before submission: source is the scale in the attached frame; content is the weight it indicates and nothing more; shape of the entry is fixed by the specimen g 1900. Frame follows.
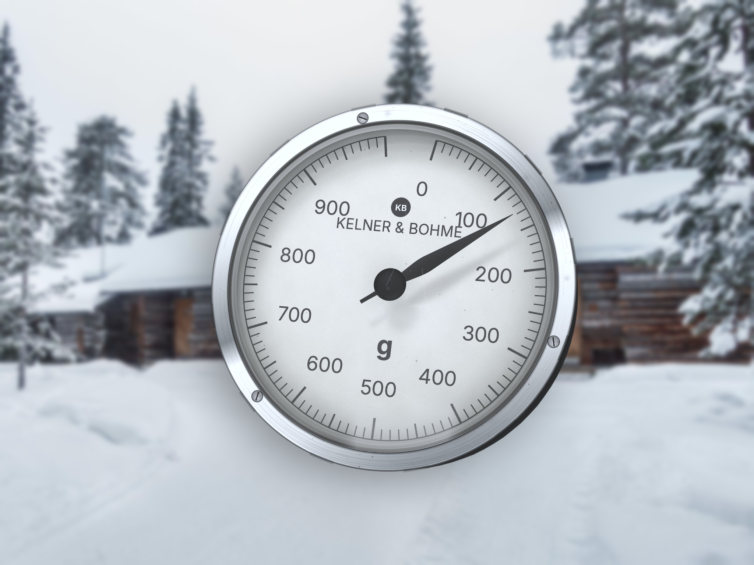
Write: g 130
